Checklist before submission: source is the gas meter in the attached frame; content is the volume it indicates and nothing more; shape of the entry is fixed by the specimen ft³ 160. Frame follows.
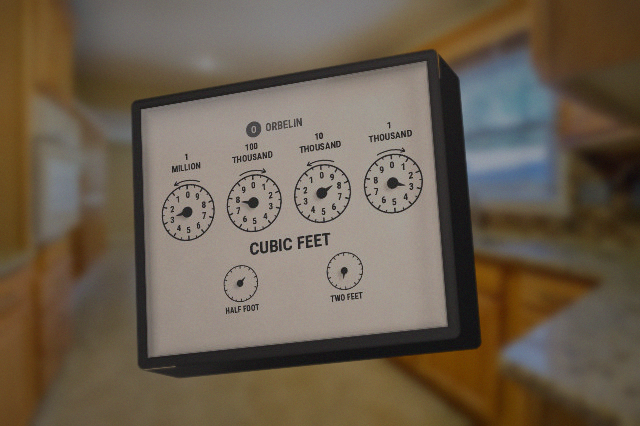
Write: ft³ 278300
